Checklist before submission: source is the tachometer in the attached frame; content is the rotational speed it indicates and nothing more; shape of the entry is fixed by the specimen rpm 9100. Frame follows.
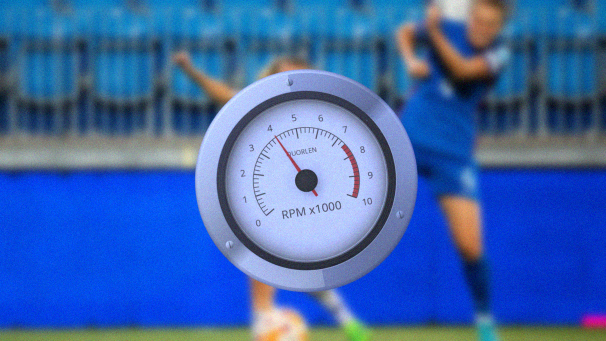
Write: rpm 4000
